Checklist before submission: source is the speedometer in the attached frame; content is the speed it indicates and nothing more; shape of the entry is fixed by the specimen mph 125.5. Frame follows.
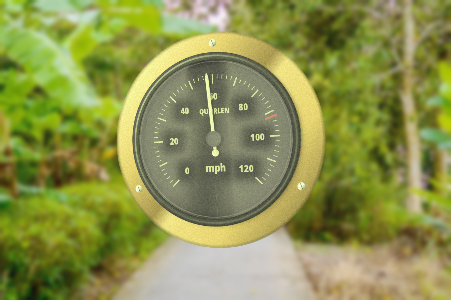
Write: mph 58
